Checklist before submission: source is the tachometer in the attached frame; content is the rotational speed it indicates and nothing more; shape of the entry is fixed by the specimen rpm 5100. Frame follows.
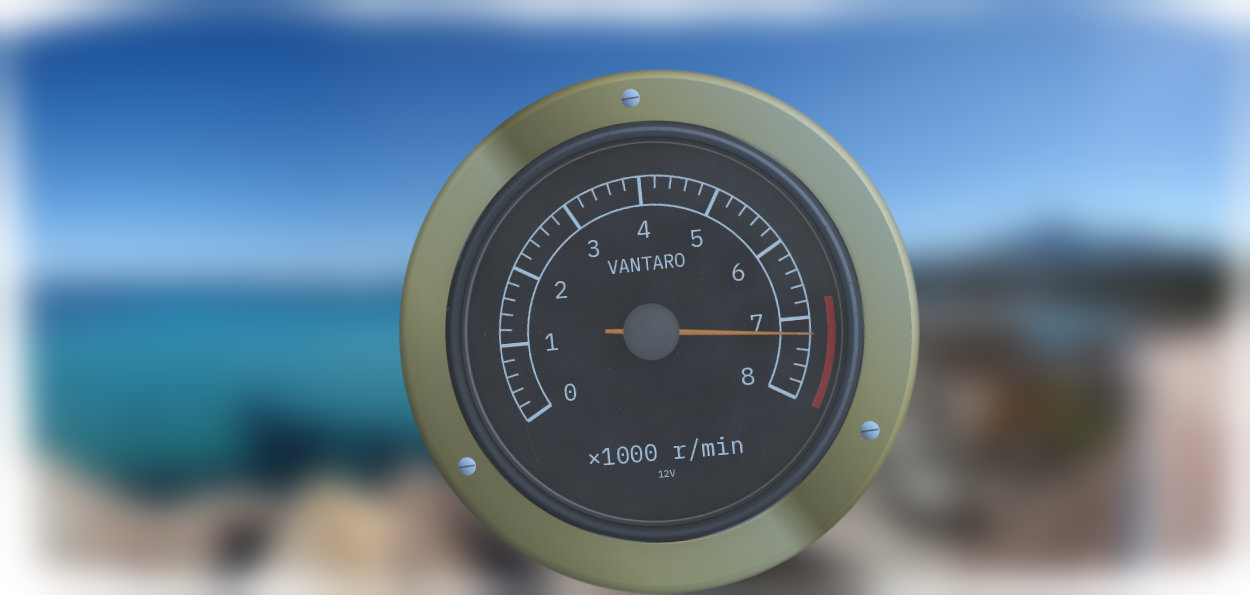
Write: rpm 7200
